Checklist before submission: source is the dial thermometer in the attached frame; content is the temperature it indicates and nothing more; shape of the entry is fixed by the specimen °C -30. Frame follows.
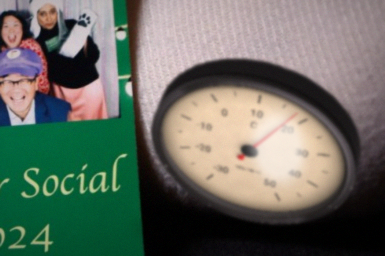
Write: °C 17.5
